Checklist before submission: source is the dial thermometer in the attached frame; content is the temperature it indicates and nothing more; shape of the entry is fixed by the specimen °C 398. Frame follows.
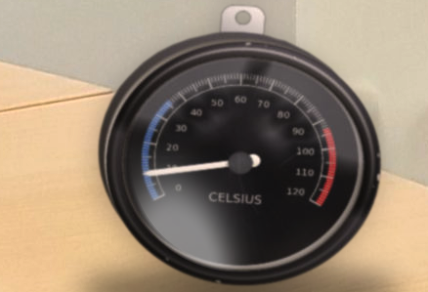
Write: °C 10
